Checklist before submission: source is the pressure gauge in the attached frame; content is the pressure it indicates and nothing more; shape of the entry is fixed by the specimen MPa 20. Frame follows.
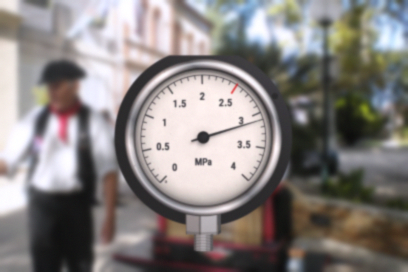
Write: MPa 3.1
